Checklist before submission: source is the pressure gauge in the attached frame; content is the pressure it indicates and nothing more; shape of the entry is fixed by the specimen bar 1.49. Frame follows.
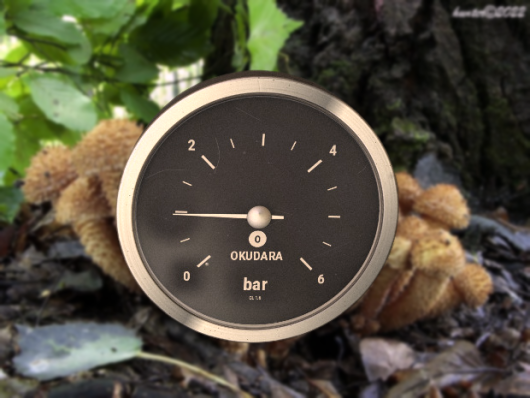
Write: bar 1
